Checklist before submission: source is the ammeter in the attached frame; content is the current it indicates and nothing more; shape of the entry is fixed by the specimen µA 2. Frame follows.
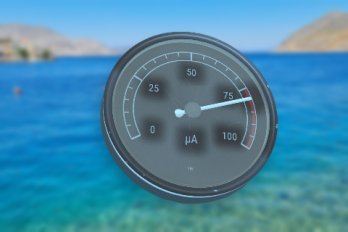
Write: µA 80
